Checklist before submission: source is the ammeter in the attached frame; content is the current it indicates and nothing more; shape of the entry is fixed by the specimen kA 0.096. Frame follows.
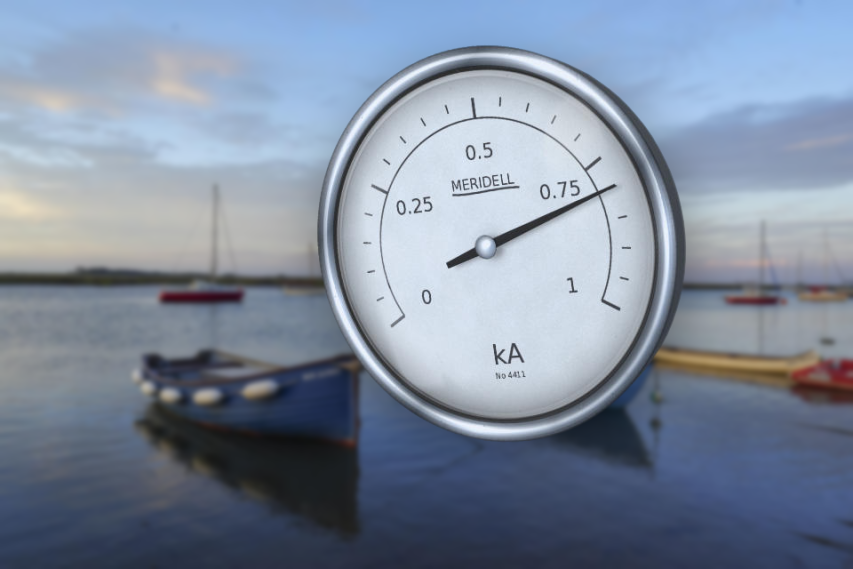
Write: kA 0.8
